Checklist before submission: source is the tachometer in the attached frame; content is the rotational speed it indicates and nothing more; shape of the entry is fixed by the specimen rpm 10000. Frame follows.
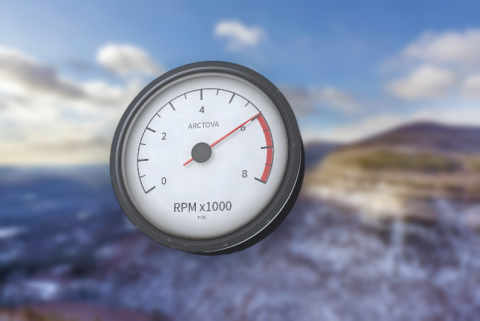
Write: rpm 6000
